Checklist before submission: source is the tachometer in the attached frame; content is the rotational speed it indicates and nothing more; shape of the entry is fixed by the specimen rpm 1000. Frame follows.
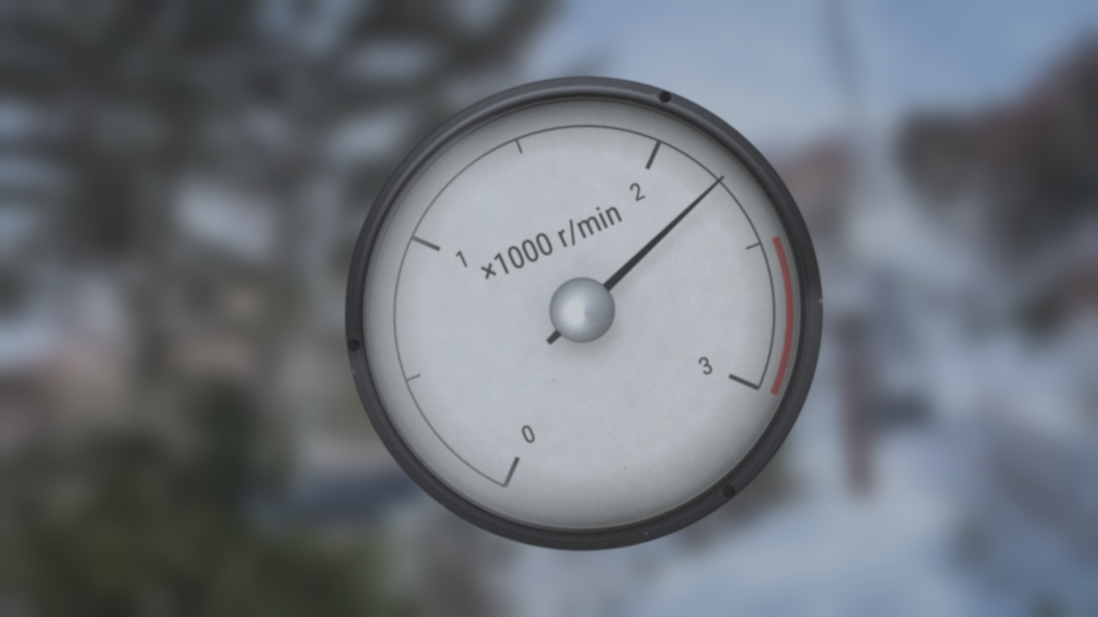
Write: rpm 2250
